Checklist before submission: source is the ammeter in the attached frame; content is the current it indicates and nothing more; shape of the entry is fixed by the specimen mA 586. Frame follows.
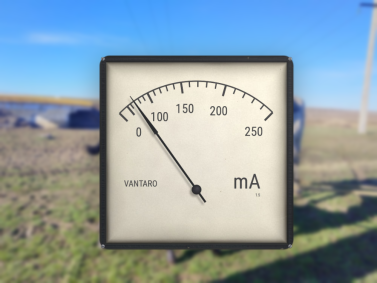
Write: mA 70
